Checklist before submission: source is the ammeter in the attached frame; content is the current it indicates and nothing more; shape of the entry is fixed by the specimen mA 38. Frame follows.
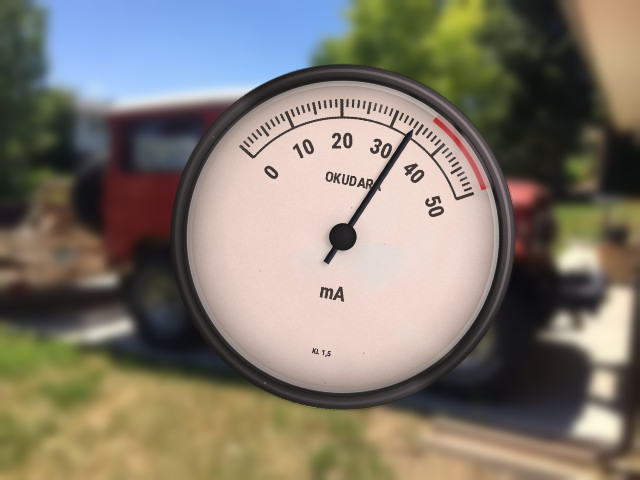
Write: mA 34
